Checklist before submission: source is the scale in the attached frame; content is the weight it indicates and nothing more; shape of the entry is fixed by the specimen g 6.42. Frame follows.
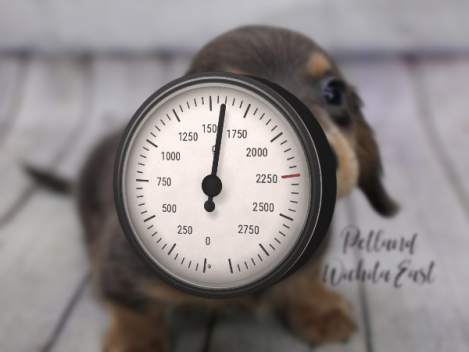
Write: g 1600
